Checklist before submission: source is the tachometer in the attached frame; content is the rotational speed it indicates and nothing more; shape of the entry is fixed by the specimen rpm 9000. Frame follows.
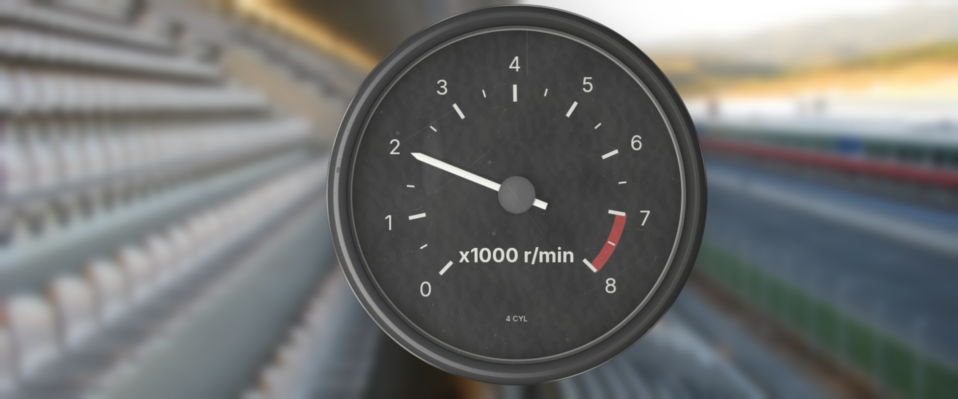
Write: rpm 2000
